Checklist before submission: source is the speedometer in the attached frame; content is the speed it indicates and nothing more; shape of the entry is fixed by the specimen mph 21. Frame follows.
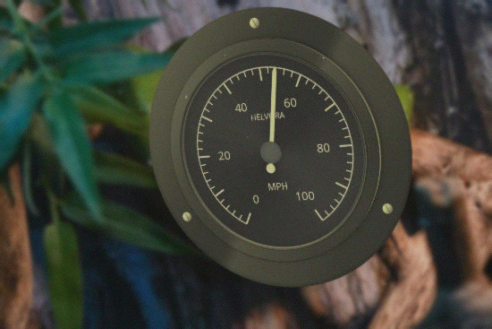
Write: mph 54
